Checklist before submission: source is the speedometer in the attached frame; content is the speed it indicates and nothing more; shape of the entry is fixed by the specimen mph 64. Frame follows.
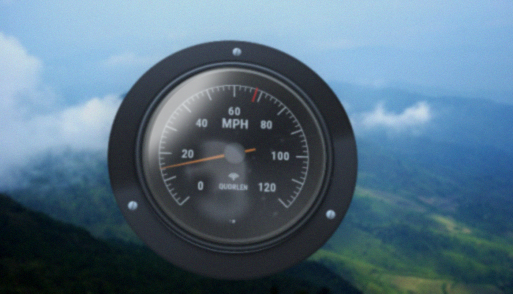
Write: mph 14
